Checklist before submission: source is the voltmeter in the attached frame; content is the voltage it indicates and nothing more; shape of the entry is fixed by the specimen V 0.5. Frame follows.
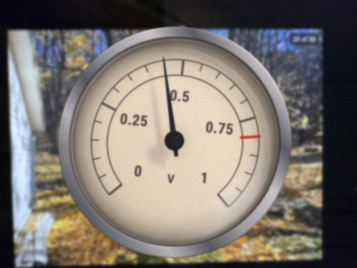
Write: V 0.45
